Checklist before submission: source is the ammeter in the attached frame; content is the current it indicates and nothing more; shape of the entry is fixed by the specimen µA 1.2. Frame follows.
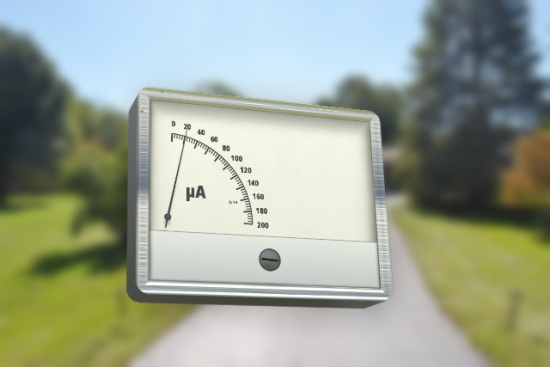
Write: µA 20
